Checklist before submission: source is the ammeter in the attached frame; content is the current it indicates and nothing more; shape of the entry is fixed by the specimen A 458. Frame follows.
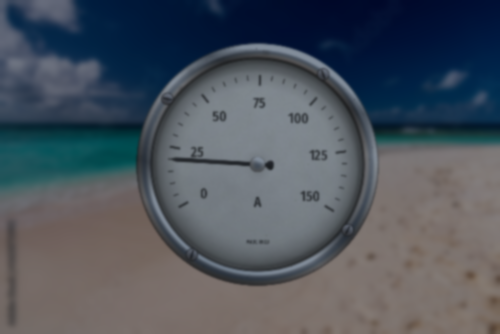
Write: A 20
